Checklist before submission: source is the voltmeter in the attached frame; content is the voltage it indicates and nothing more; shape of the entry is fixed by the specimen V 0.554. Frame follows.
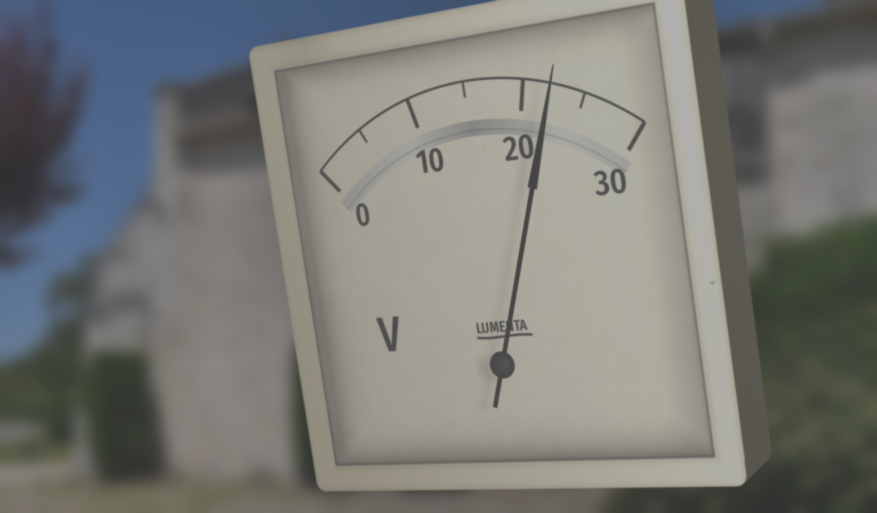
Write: V 22.5
